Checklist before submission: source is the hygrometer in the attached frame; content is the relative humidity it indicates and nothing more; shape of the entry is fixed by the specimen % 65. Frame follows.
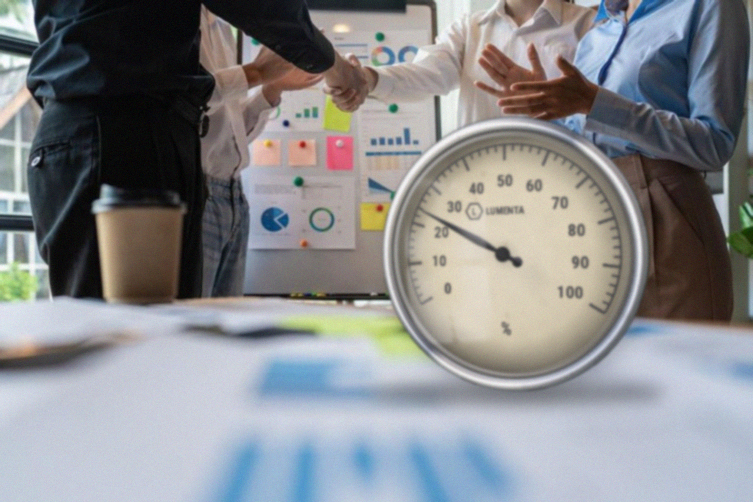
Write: % 24
